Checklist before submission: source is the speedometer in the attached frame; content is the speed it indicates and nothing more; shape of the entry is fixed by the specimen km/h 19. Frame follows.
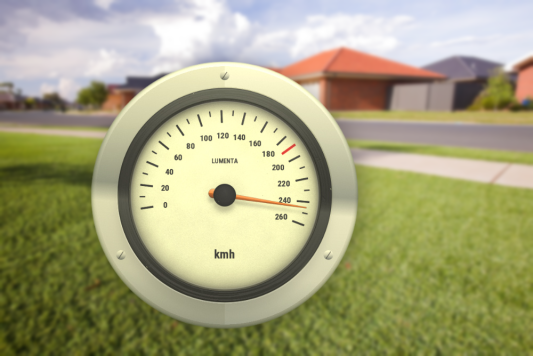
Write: km/h 245
